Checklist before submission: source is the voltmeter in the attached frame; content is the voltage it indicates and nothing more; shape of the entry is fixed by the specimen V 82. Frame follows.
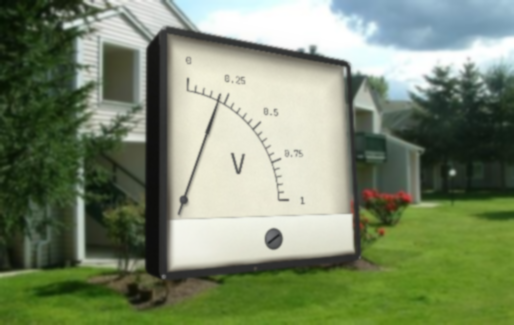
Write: V 0.2
